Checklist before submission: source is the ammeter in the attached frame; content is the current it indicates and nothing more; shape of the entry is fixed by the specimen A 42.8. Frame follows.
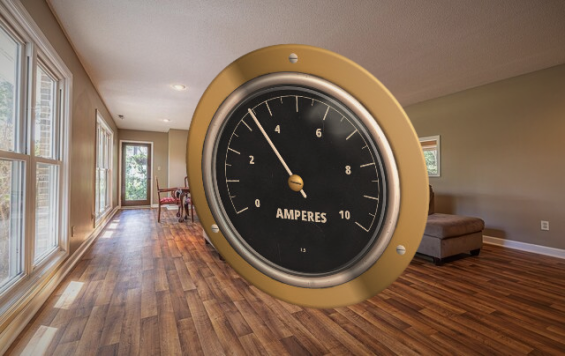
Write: A 3.5
